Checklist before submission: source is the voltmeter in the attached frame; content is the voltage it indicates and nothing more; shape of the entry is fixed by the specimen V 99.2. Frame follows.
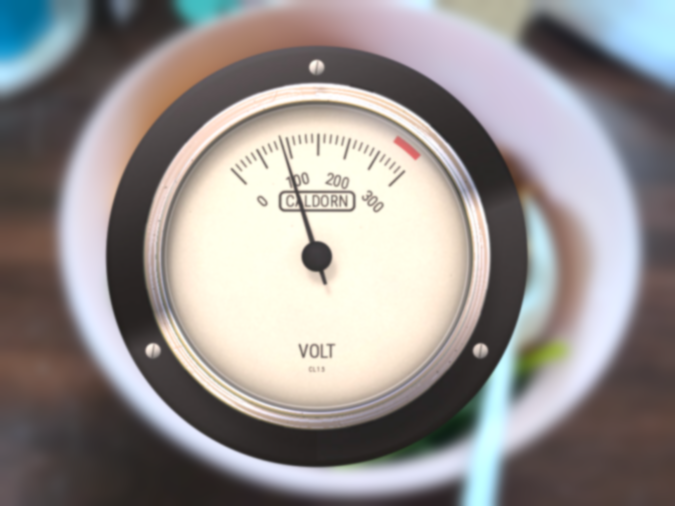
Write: V 90
